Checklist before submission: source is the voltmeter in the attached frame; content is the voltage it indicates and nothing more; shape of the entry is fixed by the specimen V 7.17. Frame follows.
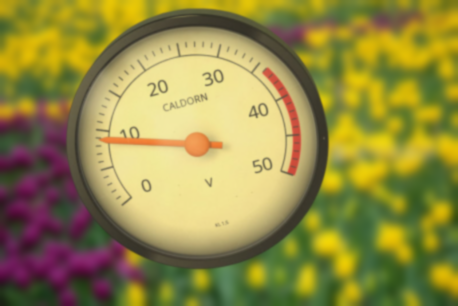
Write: V 9
